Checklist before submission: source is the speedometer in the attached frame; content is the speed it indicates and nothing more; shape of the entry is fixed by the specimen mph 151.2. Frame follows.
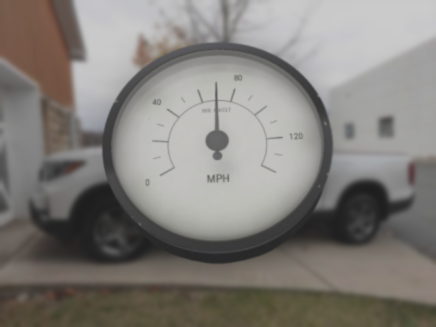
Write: mph 70
